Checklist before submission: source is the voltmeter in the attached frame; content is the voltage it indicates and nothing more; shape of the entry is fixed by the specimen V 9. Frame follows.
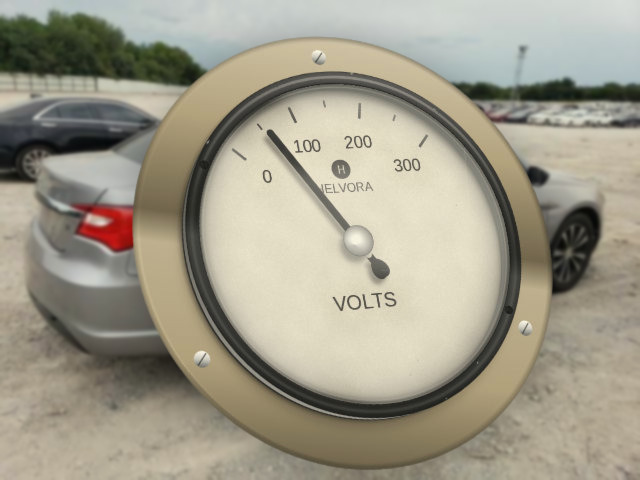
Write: V 50
